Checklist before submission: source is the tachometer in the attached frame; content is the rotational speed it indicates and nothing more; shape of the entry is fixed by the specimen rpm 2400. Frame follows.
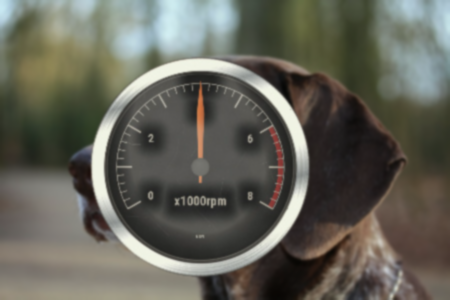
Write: rpm 4000
